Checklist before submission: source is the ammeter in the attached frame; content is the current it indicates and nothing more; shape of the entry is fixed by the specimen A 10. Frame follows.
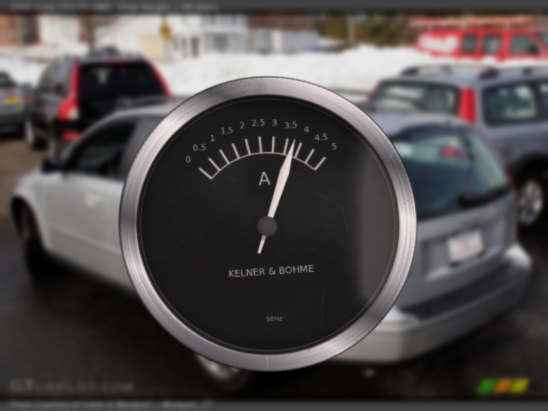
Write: A 3.75
